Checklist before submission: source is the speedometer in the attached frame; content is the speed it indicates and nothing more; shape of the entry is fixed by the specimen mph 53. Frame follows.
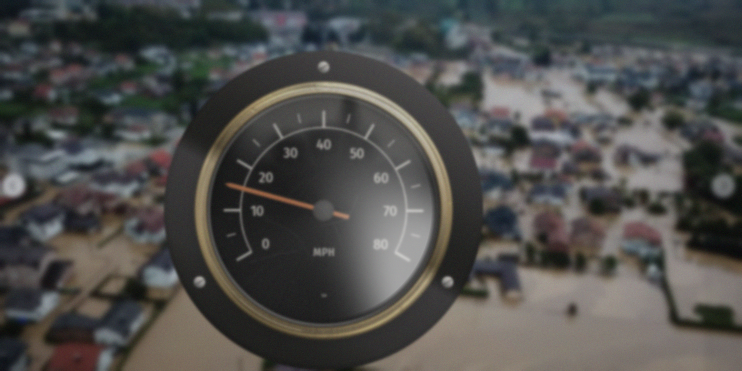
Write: mph 15
